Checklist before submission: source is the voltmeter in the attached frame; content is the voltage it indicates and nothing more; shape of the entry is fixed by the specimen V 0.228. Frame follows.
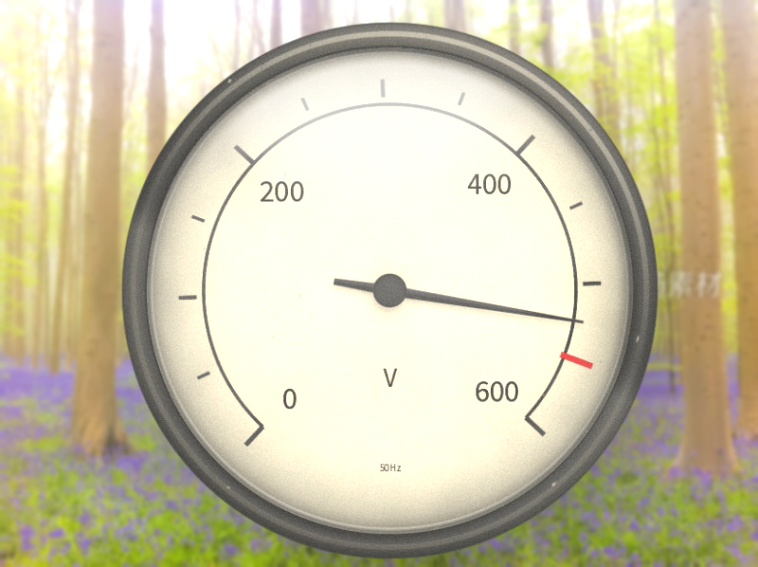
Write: V 525
